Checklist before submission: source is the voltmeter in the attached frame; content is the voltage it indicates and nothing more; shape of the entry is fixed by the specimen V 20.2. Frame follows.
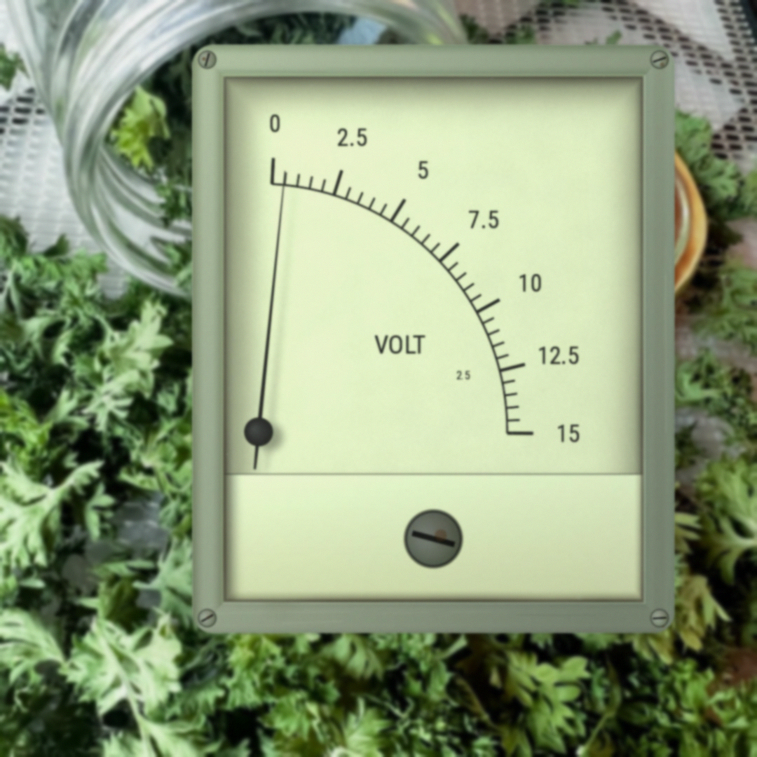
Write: V 0.5
